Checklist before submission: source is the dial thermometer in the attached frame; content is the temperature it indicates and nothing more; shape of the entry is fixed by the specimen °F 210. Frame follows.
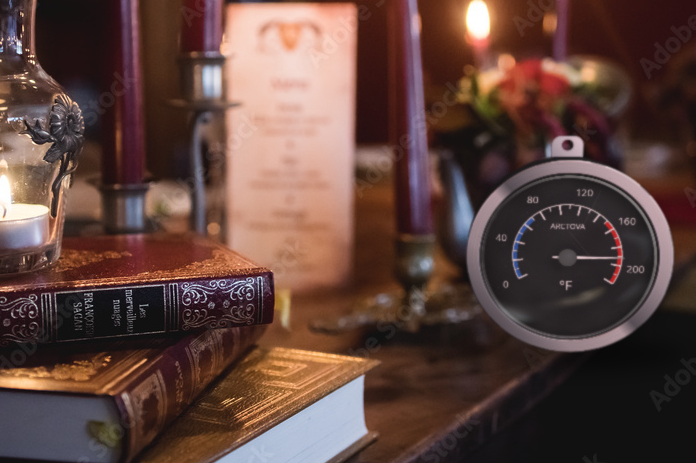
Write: °F 190
